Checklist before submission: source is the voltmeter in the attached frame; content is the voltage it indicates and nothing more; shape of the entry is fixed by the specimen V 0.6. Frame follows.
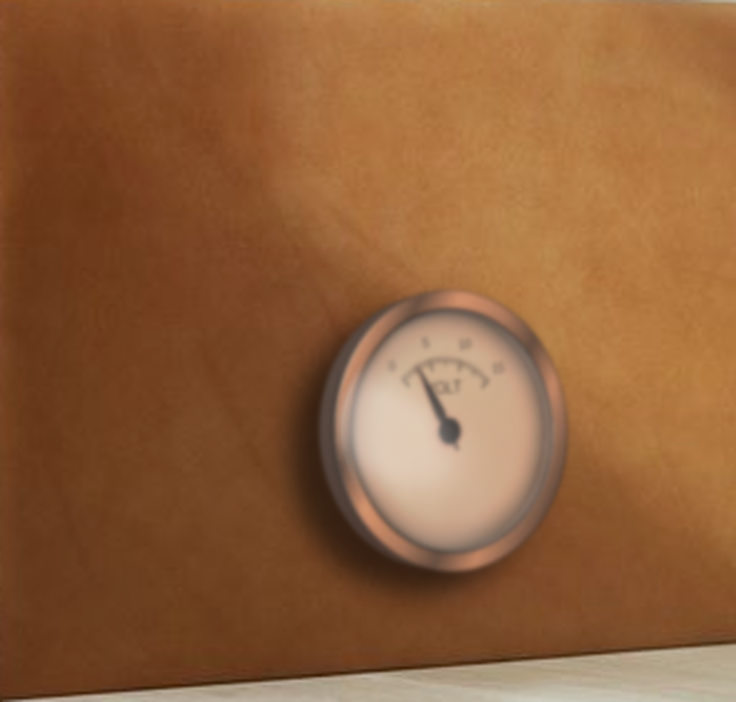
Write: V 2.5
